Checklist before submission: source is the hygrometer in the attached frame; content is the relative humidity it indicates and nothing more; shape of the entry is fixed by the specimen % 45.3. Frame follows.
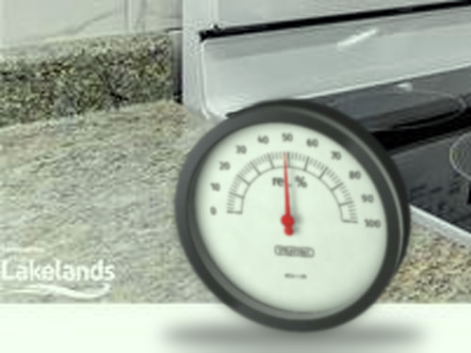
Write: % 50
